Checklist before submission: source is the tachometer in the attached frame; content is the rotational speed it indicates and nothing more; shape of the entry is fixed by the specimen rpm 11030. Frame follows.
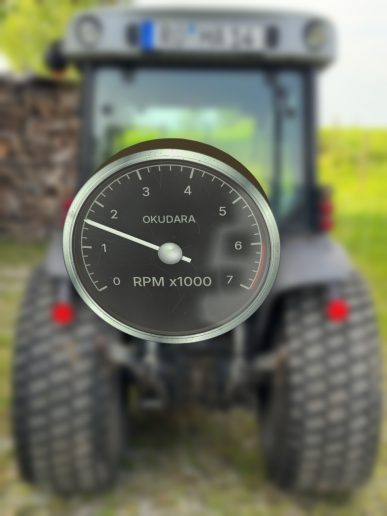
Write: rpm 1600
